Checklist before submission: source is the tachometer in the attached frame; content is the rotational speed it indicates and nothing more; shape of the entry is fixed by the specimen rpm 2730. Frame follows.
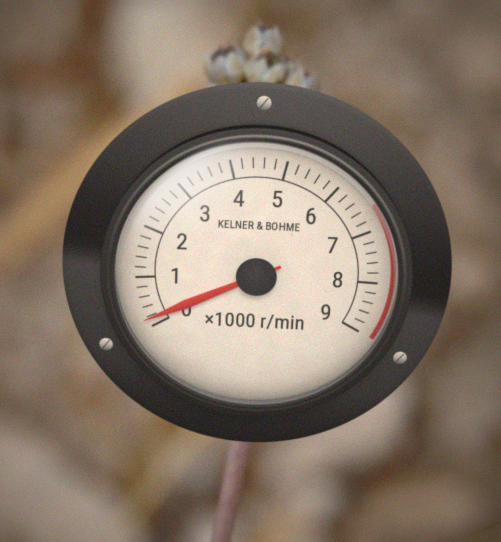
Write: rpm 200
